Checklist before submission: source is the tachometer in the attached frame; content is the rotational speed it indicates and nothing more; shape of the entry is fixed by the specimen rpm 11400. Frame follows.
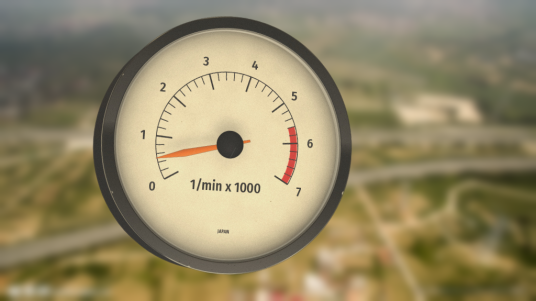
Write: rpm 500
